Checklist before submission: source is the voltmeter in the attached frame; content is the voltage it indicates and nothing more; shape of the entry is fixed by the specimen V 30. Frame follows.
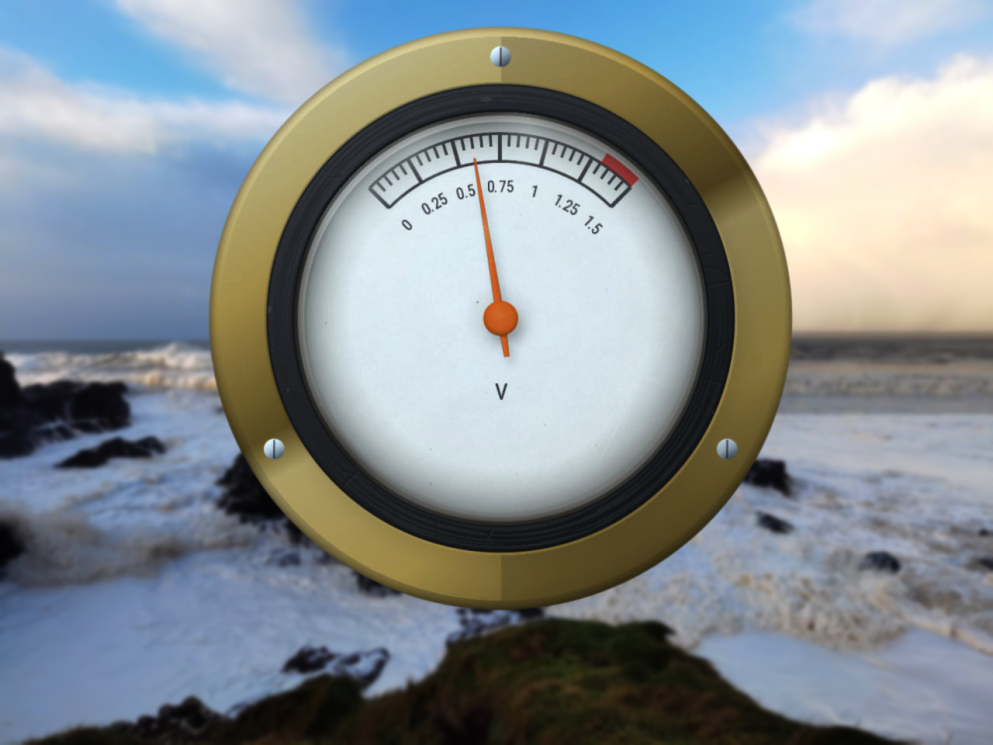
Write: V 0.6
